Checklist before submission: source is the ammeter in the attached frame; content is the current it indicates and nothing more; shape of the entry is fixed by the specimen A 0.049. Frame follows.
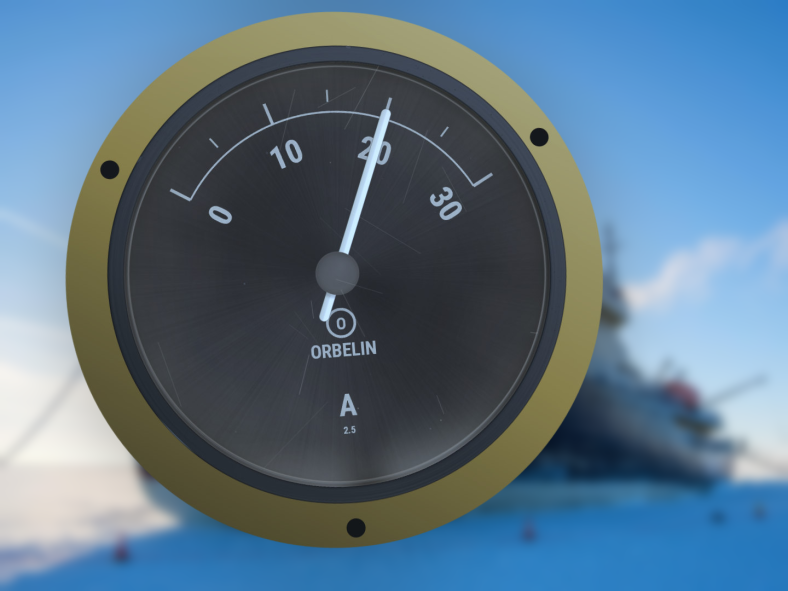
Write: A 20
